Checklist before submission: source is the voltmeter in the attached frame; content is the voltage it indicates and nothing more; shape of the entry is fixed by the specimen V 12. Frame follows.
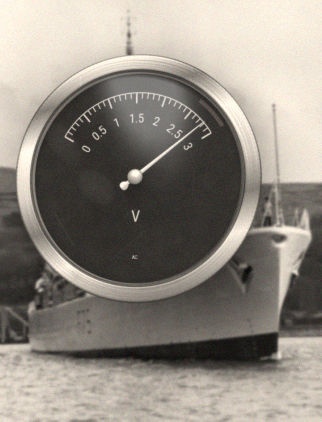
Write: V 2.8
